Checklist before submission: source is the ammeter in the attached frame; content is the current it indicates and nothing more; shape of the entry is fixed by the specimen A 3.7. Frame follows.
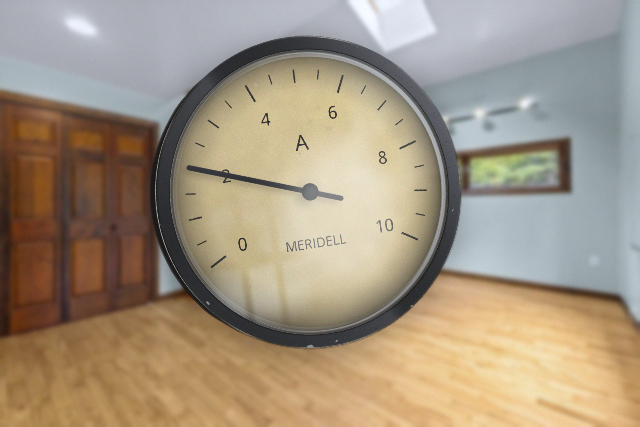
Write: A 2
